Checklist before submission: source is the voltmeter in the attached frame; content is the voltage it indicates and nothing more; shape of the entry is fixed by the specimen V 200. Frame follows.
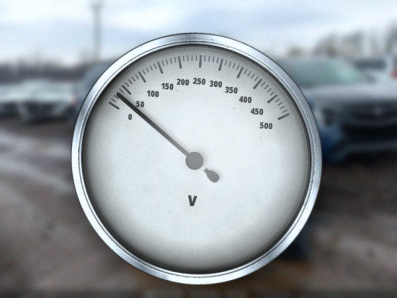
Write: V 30
